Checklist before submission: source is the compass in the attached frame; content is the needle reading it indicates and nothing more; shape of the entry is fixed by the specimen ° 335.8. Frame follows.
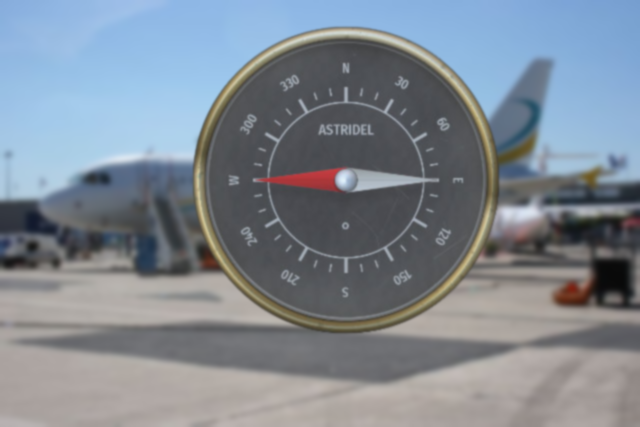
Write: ° 270
